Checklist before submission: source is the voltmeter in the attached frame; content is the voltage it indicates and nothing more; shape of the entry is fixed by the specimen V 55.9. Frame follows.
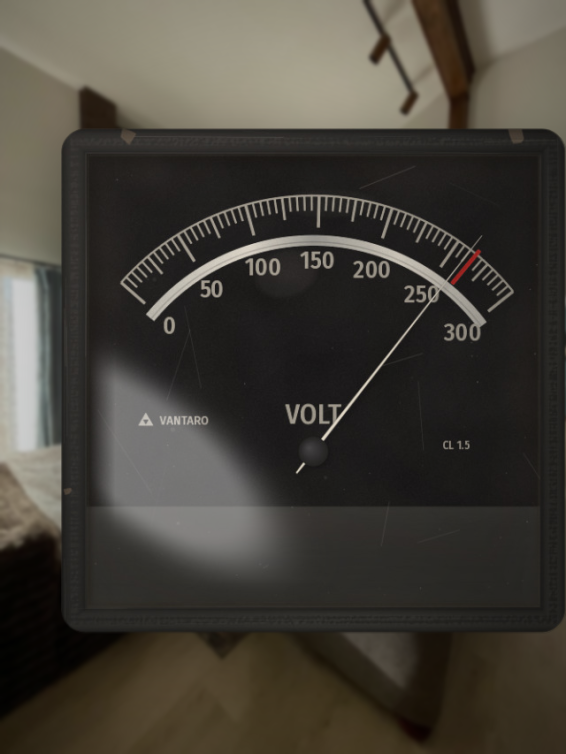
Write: V 260
